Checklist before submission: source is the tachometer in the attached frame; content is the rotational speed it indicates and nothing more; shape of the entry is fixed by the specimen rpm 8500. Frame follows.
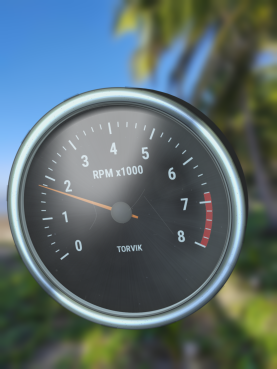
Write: rpm 1800
